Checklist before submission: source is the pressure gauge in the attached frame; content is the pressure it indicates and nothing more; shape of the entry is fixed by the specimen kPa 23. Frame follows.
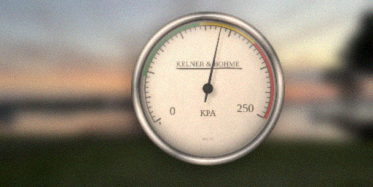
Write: kPa 140
